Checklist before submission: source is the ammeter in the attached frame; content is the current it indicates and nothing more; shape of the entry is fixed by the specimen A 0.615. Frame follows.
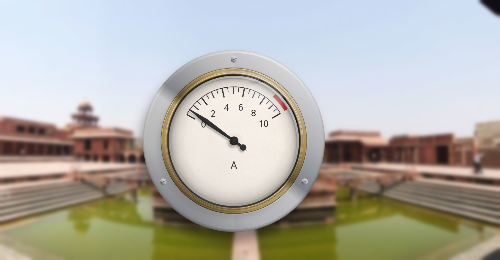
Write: A 0.5
